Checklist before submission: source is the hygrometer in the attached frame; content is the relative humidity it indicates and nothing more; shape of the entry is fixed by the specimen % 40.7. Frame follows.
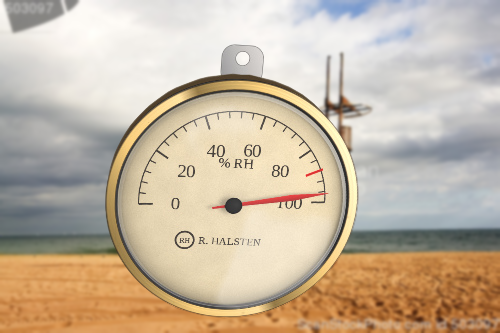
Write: % 96
